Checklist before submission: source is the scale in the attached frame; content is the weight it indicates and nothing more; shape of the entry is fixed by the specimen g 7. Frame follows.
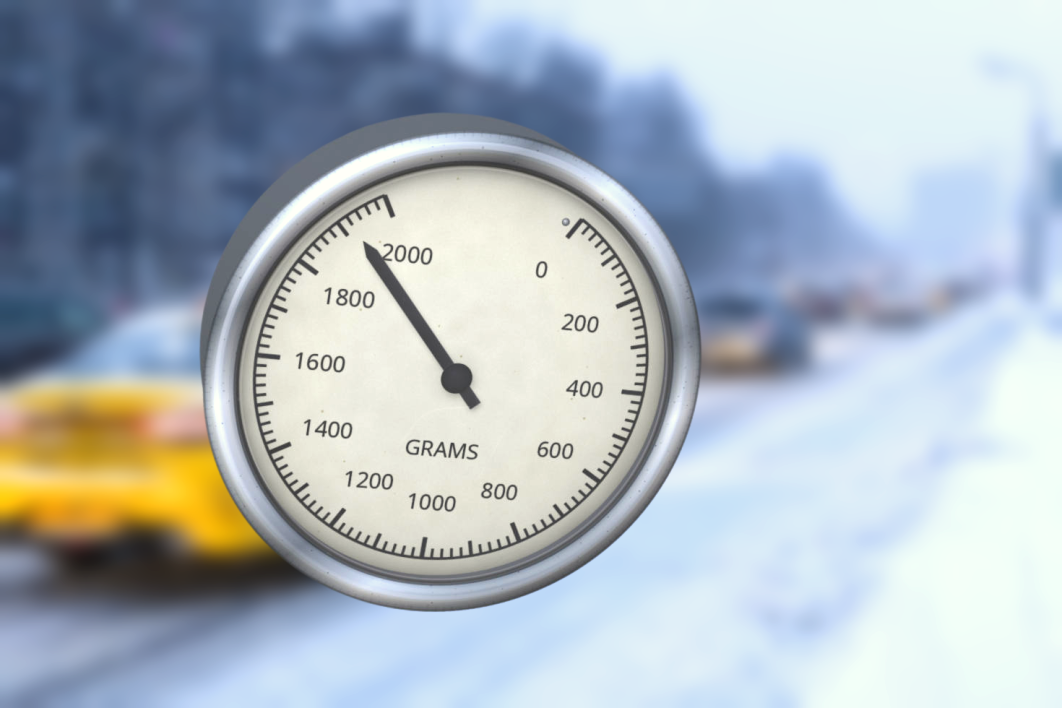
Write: g 1920
